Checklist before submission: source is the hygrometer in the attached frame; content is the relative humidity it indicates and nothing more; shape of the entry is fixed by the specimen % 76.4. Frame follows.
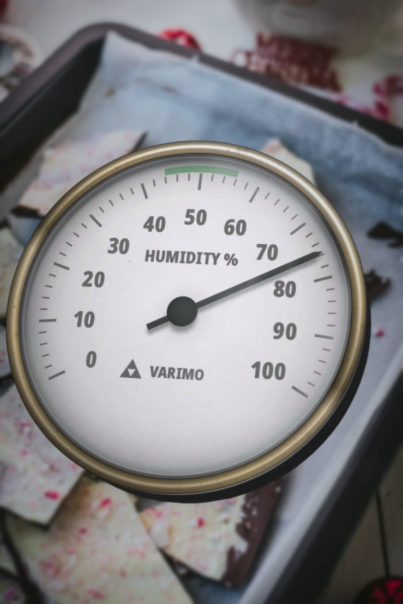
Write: % 76
